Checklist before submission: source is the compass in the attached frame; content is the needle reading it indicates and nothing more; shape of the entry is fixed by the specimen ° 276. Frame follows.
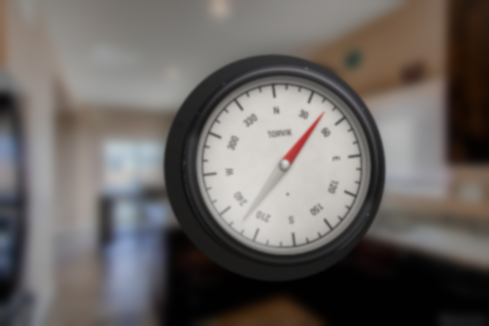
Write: ° 45
